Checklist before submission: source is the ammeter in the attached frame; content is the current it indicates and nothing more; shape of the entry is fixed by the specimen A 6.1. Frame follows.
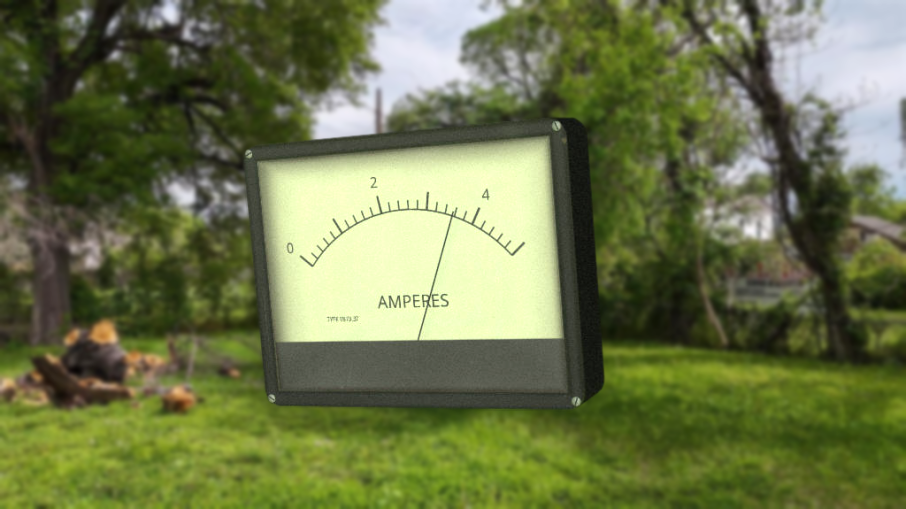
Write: A 3.6
